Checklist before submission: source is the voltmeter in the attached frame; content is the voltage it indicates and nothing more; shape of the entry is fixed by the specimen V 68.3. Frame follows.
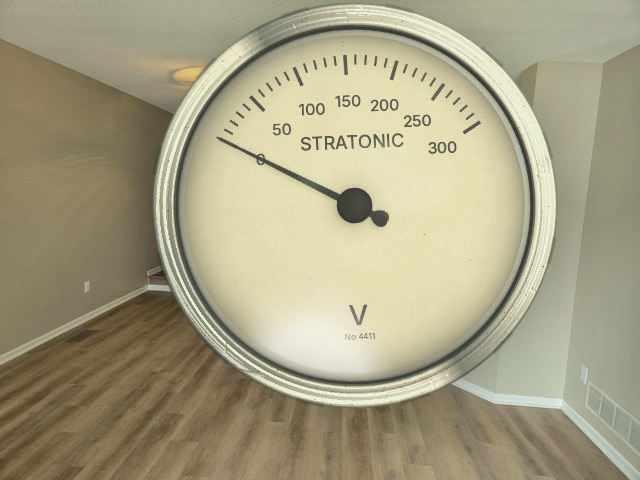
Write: V 0
